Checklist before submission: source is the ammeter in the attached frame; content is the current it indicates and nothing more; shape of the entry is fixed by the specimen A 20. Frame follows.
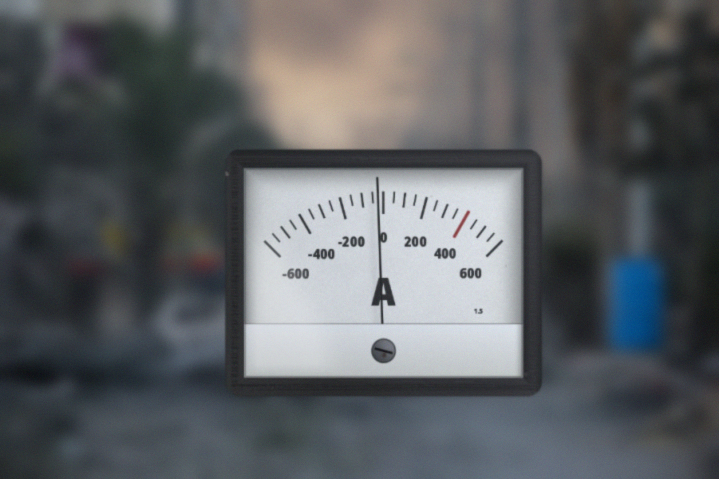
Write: A -25
